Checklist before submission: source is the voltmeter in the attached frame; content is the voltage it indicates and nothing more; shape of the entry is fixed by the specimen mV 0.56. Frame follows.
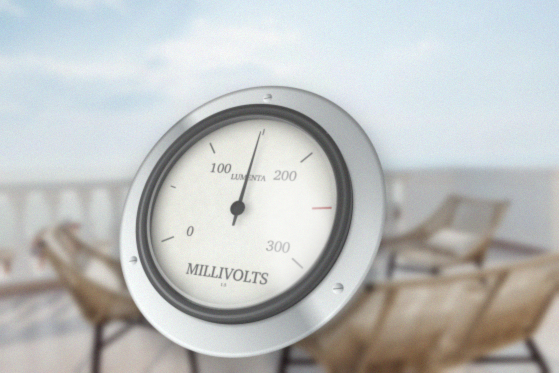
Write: mV 150
